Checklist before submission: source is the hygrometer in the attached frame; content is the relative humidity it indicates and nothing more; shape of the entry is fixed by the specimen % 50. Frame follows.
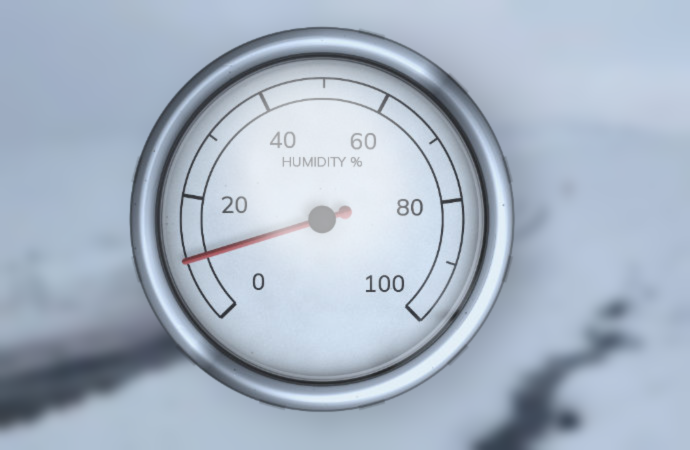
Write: % 10
